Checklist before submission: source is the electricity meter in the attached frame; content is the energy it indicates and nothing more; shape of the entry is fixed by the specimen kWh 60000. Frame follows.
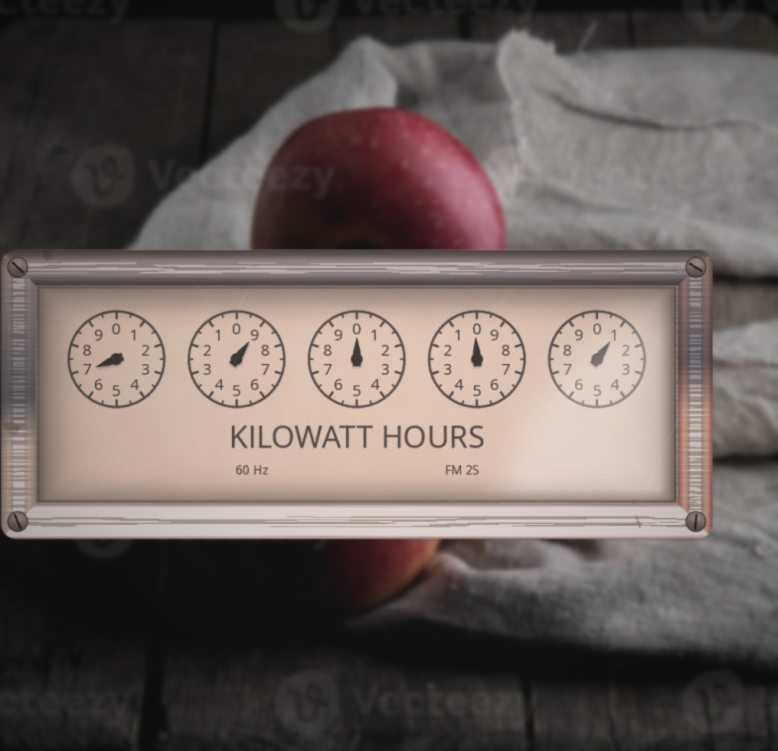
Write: kWh 69001
